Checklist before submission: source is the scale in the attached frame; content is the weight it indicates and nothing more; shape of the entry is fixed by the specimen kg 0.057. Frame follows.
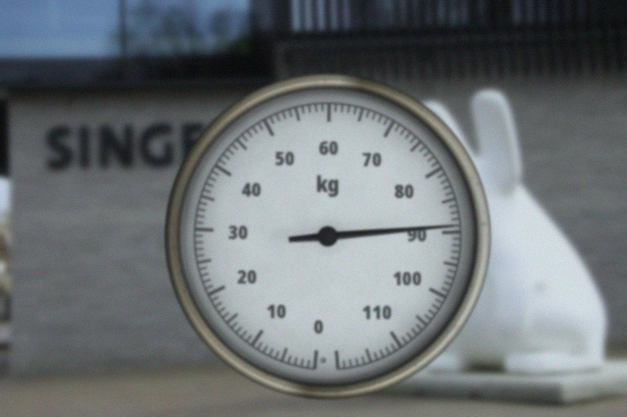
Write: kg 89
